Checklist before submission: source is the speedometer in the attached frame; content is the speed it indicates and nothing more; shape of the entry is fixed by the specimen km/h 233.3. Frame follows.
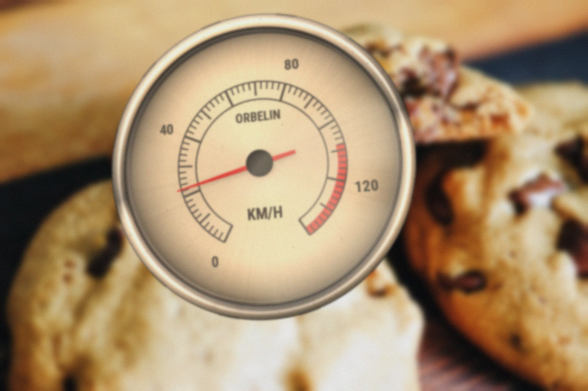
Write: km/h 22
